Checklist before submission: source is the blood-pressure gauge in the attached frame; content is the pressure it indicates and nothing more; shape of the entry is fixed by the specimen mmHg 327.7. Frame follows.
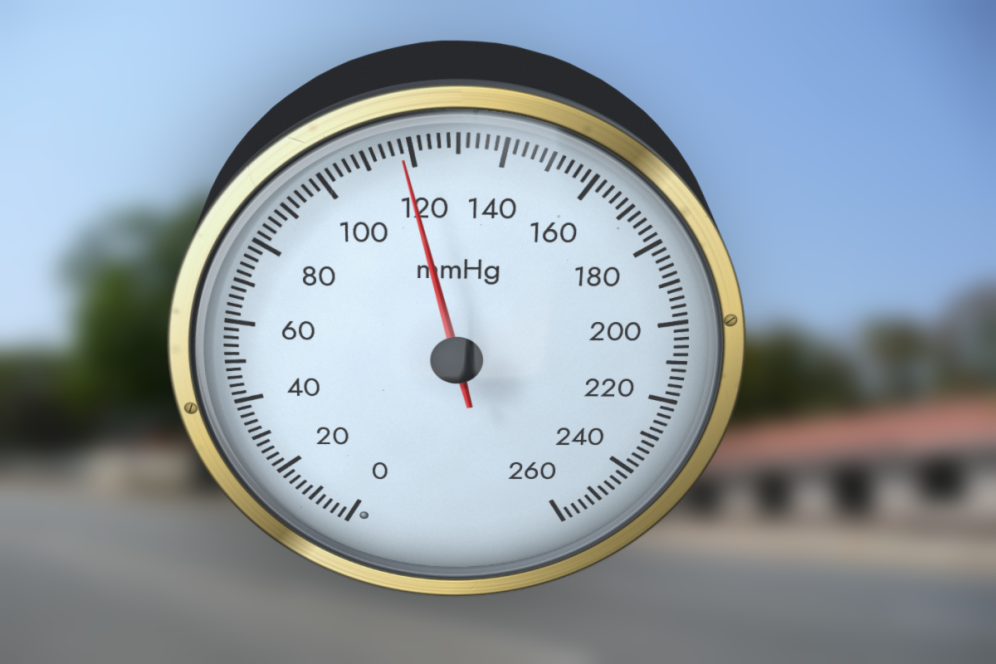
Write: mmHg 118
